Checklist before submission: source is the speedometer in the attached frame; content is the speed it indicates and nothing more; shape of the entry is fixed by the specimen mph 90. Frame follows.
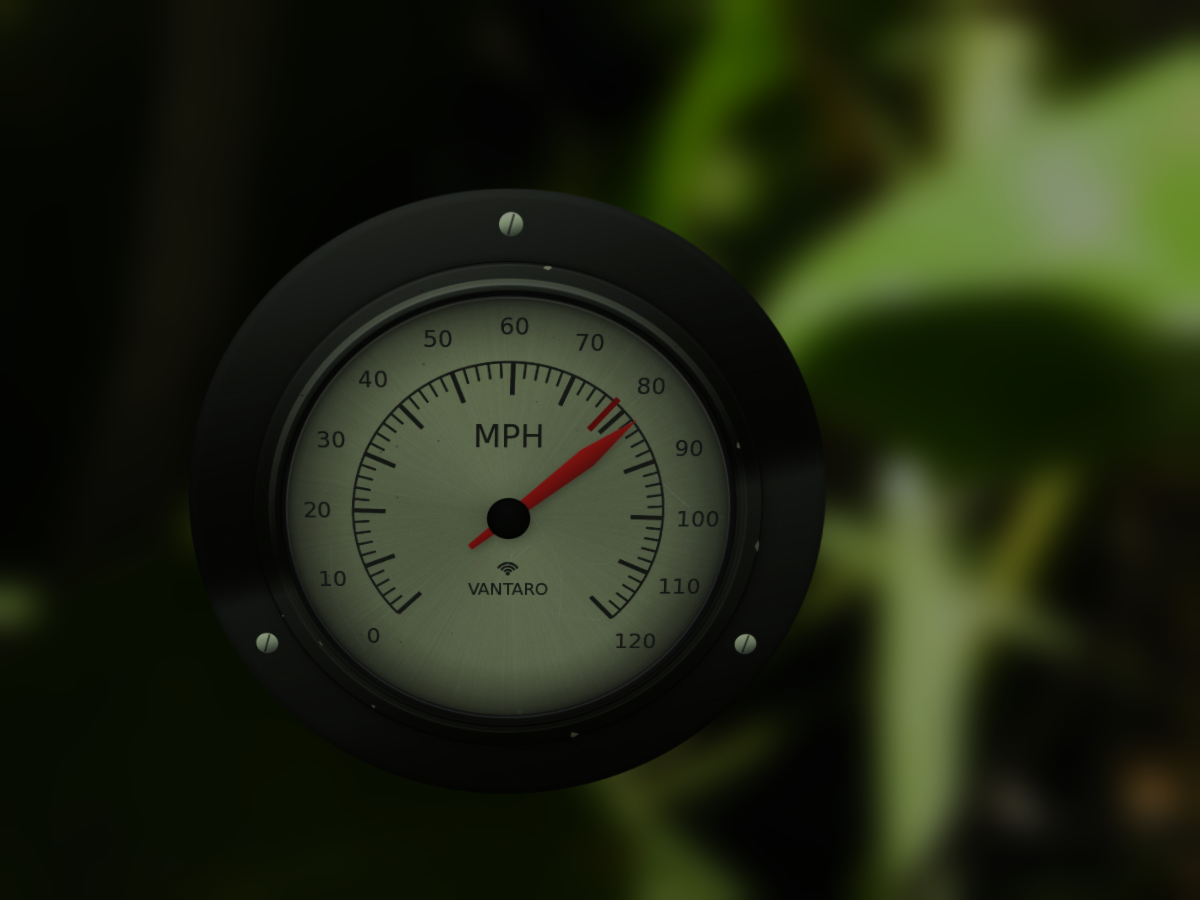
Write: mph 82
